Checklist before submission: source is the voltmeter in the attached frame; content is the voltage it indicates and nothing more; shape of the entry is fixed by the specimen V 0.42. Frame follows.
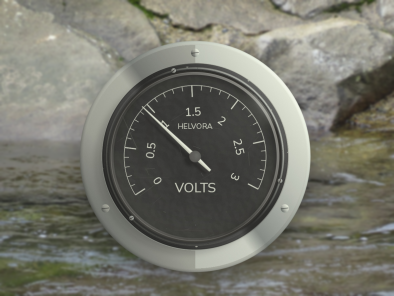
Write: V 0.95
